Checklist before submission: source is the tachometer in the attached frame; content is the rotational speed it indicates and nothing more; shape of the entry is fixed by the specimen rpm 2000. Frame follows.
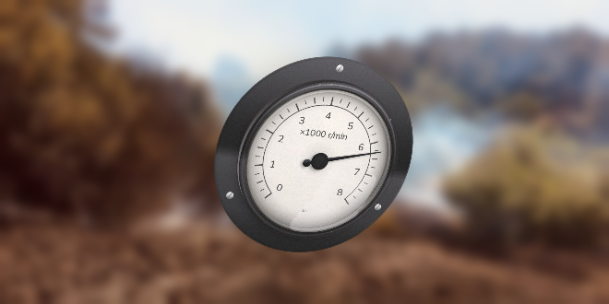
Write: rpm 6250
